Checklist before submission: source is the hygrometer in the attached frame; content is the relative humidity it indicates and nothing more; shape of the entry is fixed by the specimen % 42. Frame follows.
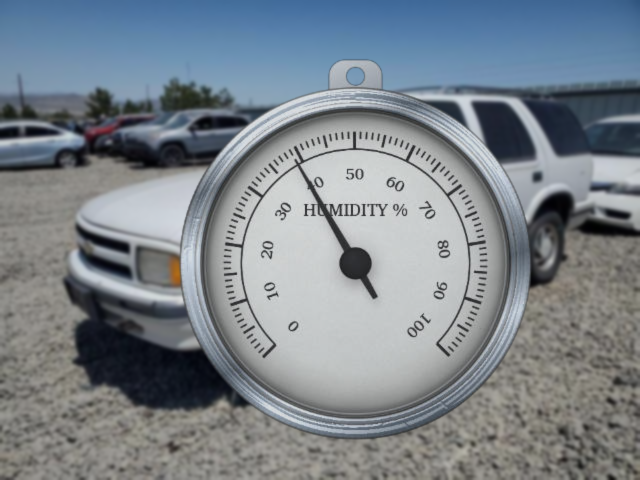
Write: % 39
